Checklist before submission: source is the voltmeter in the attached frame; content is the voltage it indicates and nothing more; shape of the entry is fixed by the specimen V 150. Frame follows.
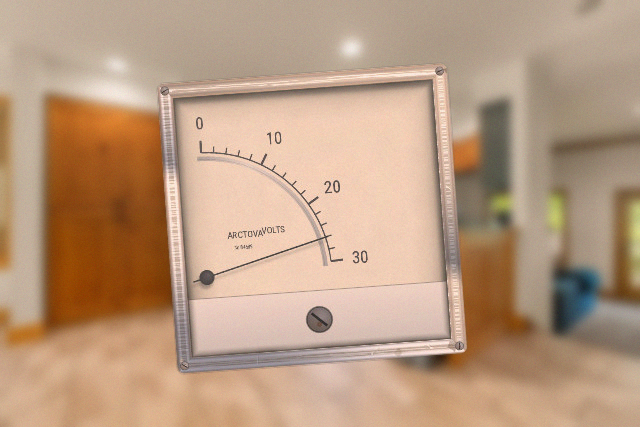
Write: V 26
